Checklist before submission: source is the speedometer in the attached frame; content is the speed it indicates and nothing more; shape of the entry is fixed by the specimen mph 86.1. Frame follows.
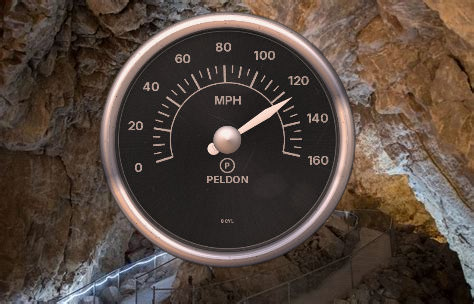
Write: mph 125
